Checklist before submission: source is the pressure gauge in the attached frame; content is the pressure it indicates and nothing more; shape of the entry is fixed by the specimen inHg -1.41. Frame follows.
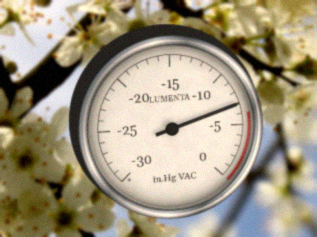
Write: inHg -7
